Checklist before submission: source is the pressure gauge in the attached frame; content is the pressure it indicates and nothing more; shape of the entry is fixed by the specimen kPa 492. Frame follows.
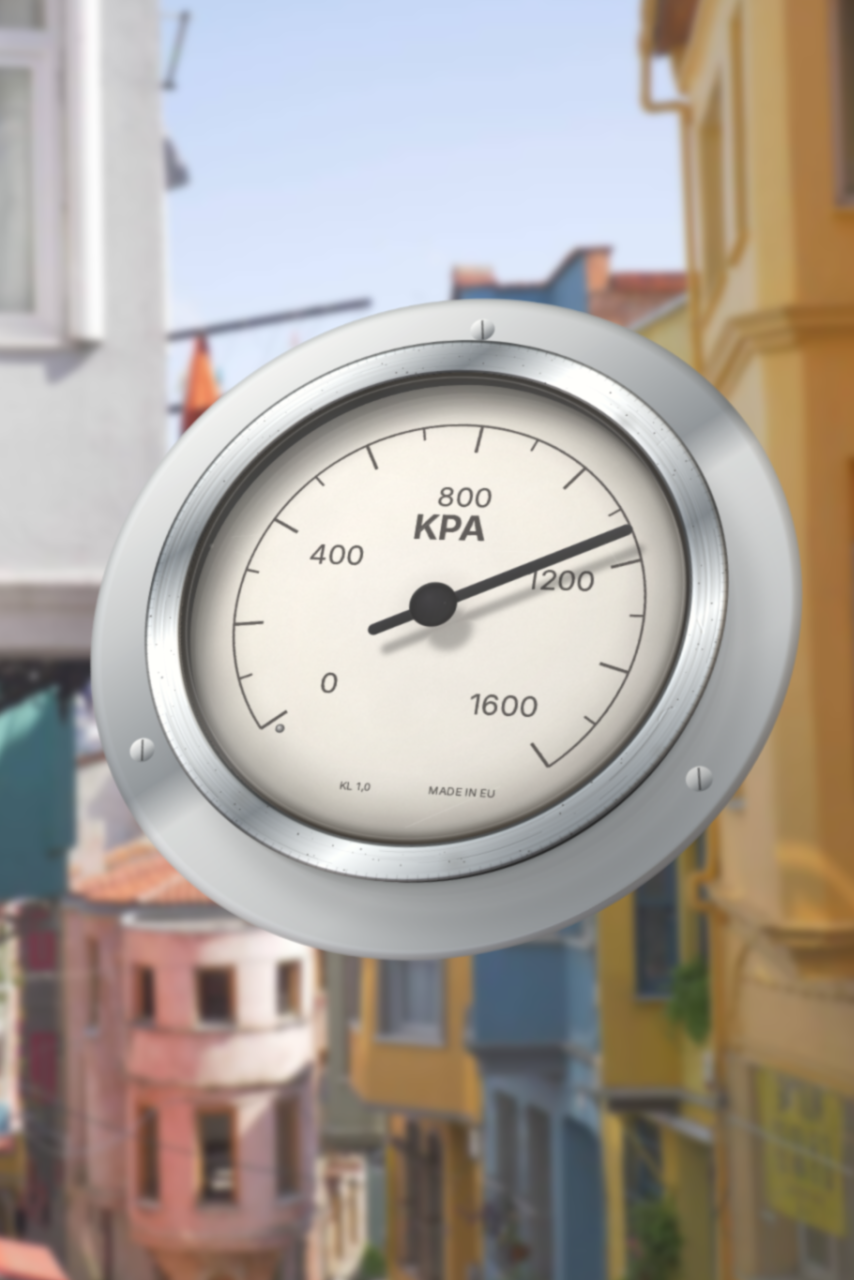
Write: kPa 1150
